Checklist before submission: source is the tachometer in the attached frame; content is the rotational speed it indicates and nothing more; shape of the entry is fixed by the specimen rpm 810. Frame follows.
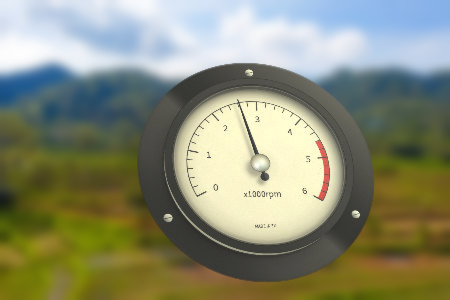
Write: rpm 2600
